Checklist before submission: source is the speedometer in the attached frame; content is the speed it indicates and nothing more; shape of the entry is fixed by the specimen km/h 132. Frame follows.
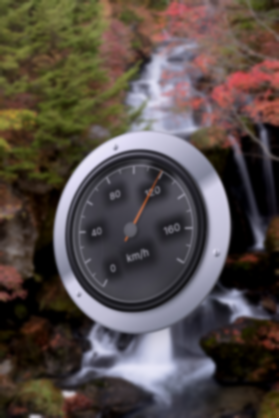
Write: km/h 120
